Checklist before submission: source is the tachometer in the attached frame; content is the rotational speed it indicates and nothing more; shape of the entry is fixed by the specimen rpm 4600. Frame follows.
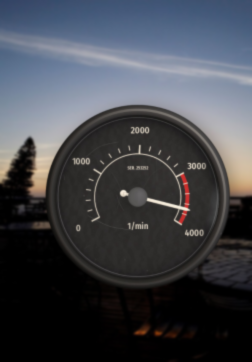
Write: rpm 3700
